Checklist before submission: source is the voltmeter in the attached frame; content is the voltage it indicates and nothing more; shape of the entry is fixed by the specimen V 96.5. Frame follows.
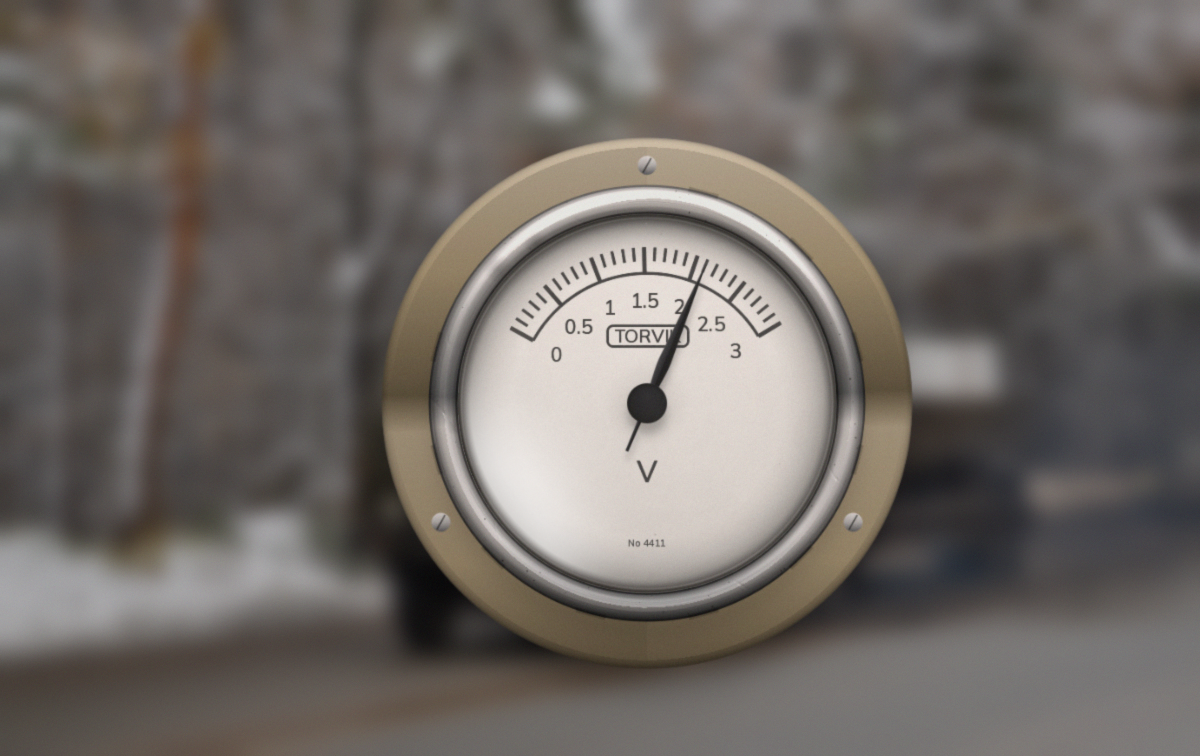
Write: V 2.1
